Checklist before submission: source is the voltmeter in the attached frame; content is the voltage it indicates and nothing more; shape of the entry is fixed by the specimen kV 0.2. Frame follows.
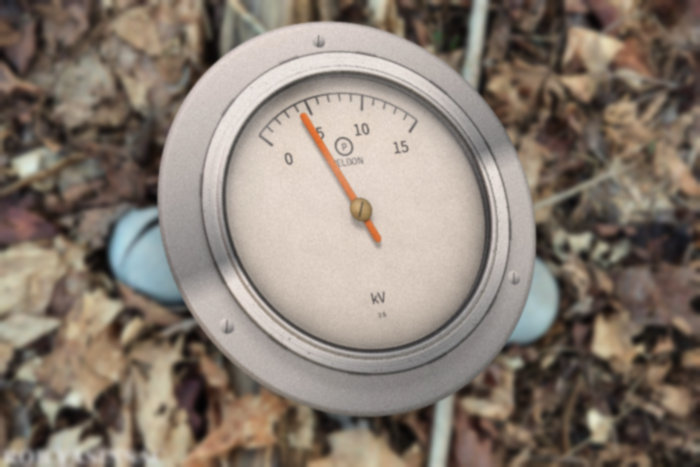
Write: kV 4
